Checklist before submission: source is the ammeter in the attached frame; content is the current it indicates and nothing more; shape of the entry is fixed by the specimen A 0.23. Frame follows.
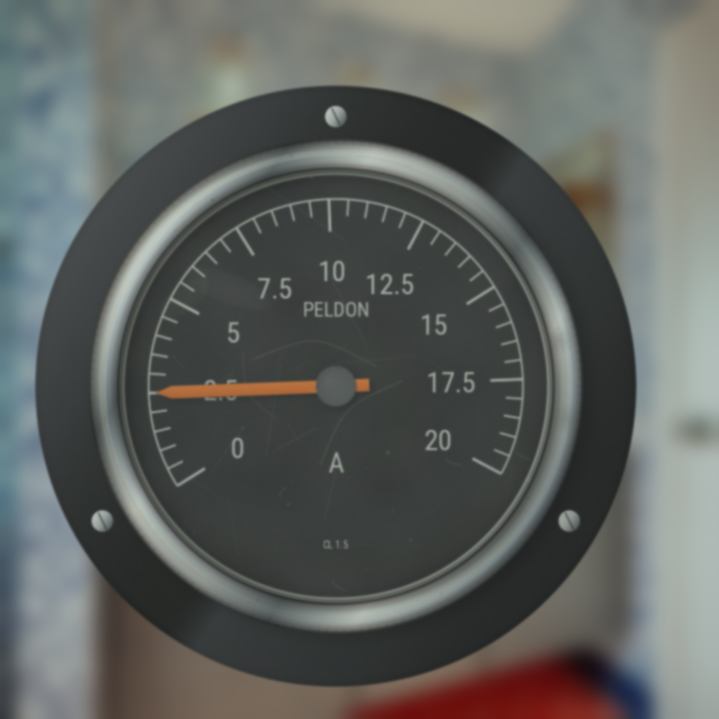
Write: A 2.5
